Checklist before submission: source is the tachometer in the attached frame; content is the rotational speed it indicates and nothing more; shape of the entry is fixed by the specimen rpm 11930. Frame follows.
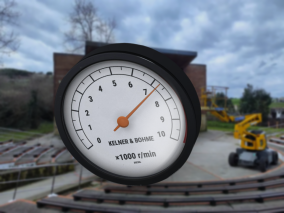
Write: rpm 7250
